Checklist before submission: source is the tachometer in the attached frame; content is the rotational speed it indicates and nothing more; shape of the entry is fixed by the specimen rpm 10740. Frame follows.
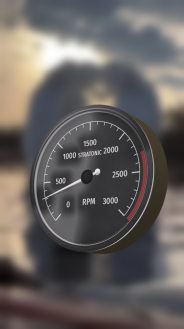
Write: rpm 300
